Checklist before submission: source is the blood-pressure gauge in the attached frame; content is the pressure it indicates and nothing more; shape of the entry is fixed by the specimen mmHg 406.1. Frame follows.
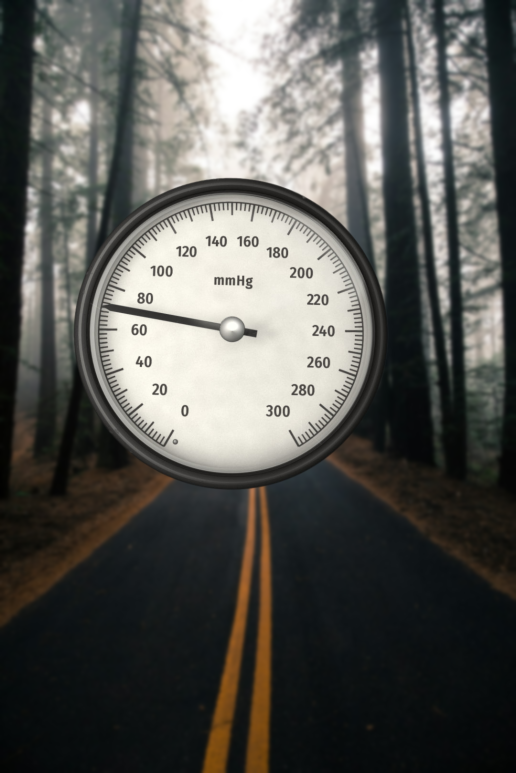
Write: mmHg 70
